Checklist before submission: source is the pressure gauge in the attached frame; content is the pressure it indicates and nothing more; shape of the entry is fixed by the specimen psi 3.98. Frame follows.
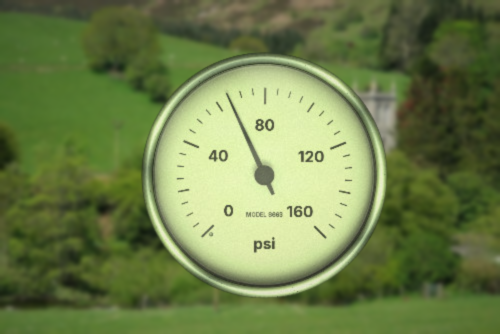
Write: psi 65
